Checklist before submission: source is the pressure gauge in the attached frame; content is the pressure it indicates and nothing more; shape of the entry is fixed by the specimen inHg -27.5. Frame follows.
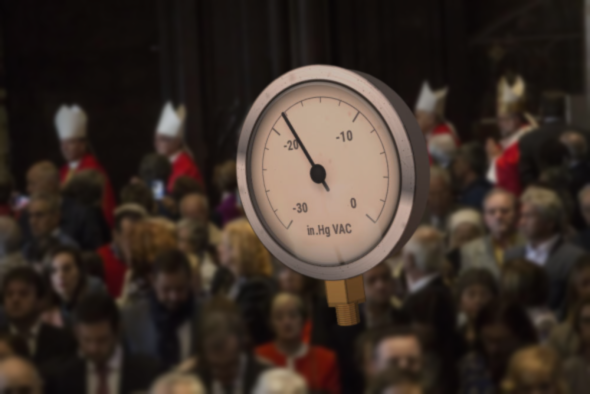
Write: inHg -18
